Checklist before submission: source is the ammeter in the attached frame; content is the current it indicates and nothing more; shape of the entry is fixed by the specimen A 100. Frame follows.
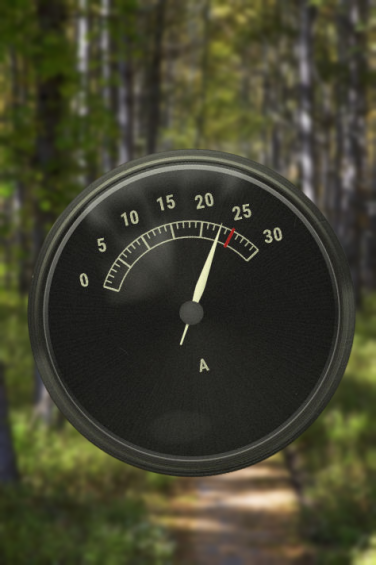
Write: A 23
